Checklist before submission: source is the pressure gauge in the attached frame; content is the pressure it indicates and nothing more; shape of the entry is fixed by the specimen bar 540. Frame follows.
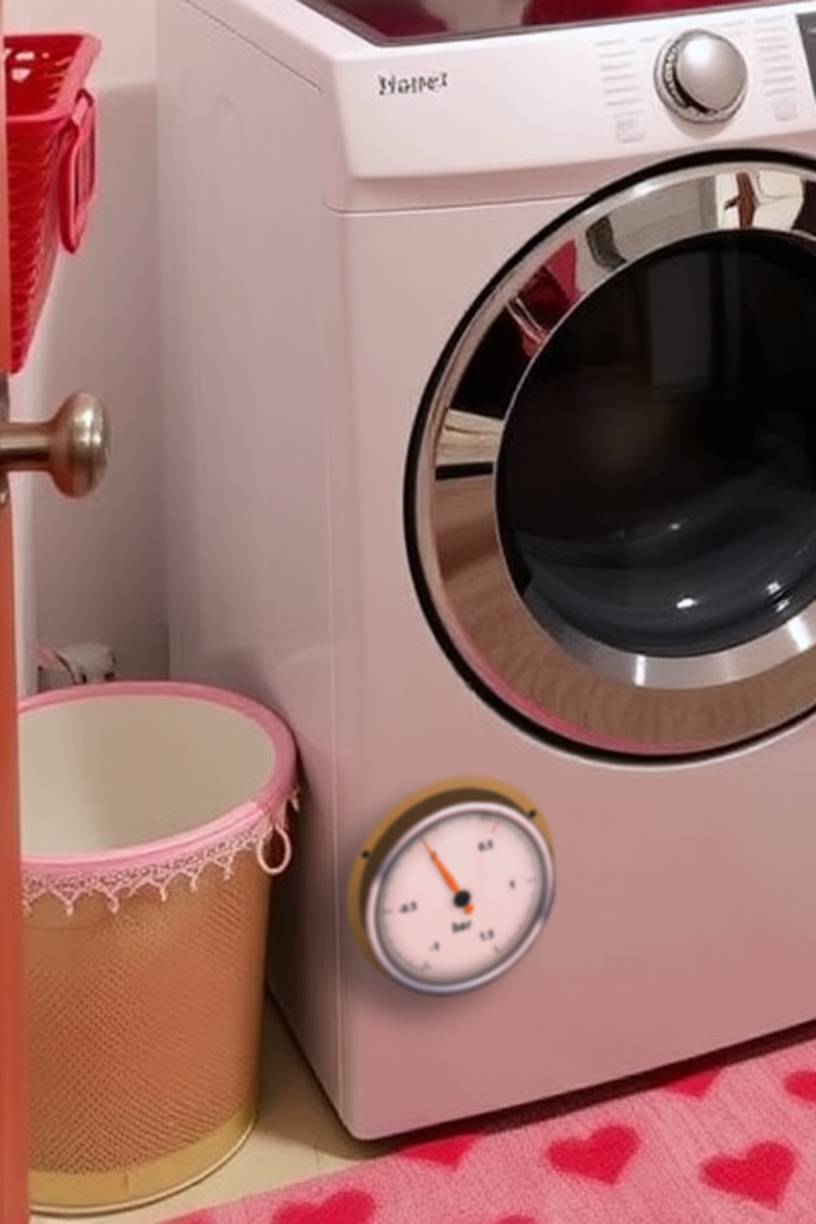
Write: bar 0
